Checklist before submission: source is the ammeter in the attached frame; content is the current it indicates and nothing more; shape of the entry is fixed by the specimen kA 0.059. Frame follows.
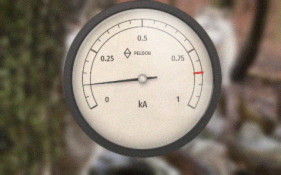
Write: kA 0.1
